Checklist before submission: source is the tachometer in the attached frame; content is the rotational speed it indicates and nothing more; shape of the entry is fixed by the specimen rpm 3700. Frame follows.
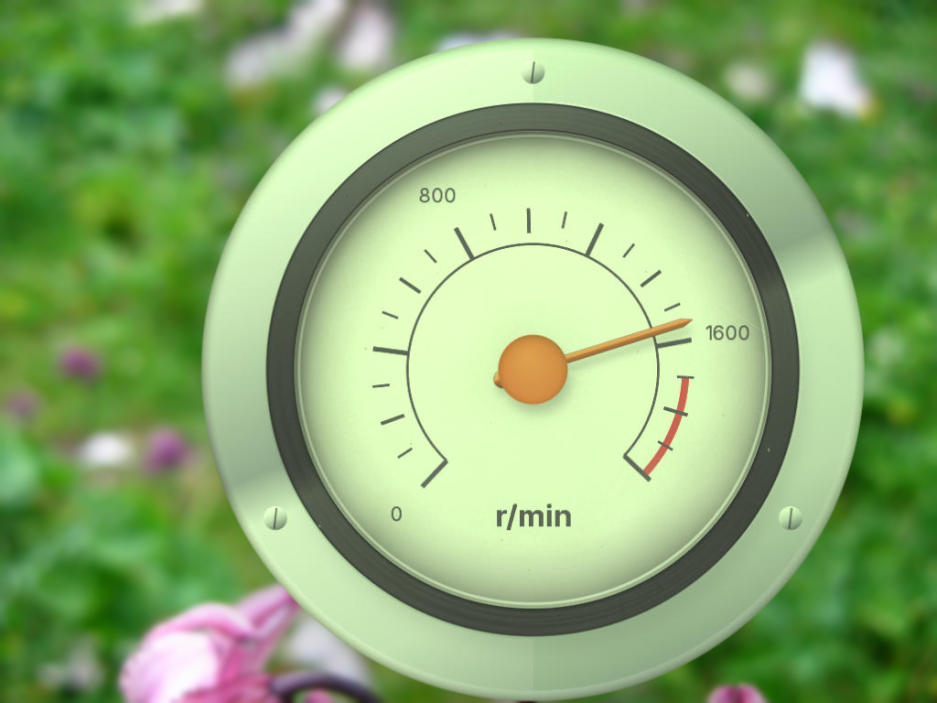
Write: rpm 1550
